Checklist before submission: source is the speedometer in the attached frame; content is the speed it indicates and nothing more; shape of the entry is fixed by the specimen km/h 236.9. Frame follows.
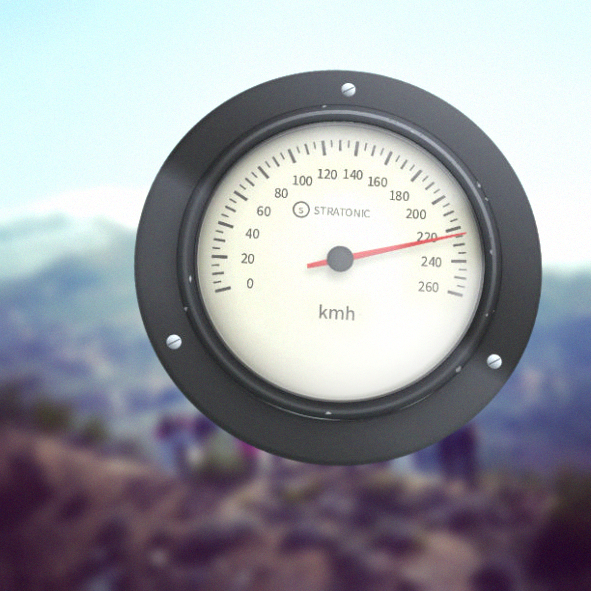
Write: km/h 225
